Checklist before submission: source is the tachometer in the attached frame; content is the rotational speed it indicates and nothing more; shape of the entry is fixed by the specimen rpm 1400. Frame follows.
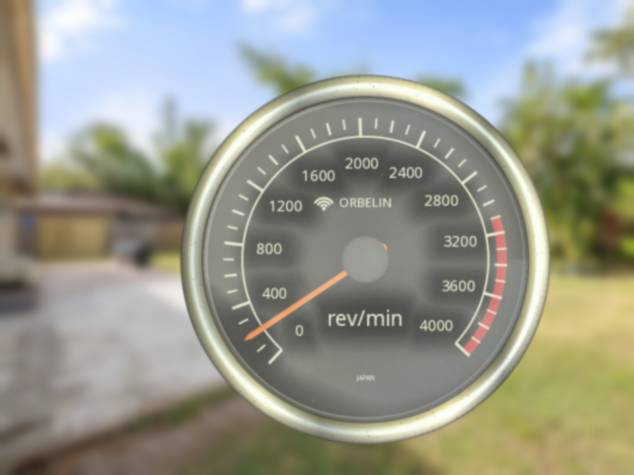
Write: rpm 200
